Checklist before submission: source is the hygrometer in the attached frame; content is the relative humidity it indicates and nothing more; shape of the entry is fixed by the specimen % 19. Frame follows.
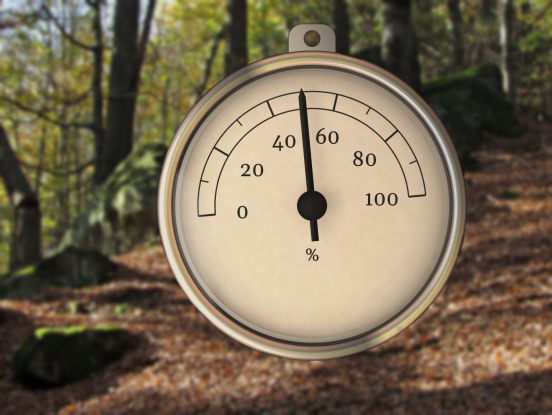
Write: % 50
